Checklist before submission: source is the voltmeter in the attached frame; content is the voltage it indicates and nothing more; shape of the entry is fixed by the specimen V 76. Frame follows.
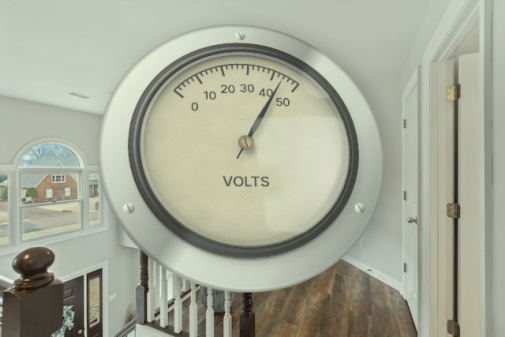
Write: V 44
